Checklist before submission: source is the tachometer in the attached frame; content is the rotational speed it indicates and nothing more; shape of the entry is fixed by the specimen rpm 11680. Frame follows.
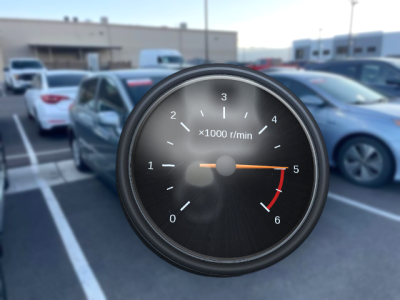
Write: rpm 5000
